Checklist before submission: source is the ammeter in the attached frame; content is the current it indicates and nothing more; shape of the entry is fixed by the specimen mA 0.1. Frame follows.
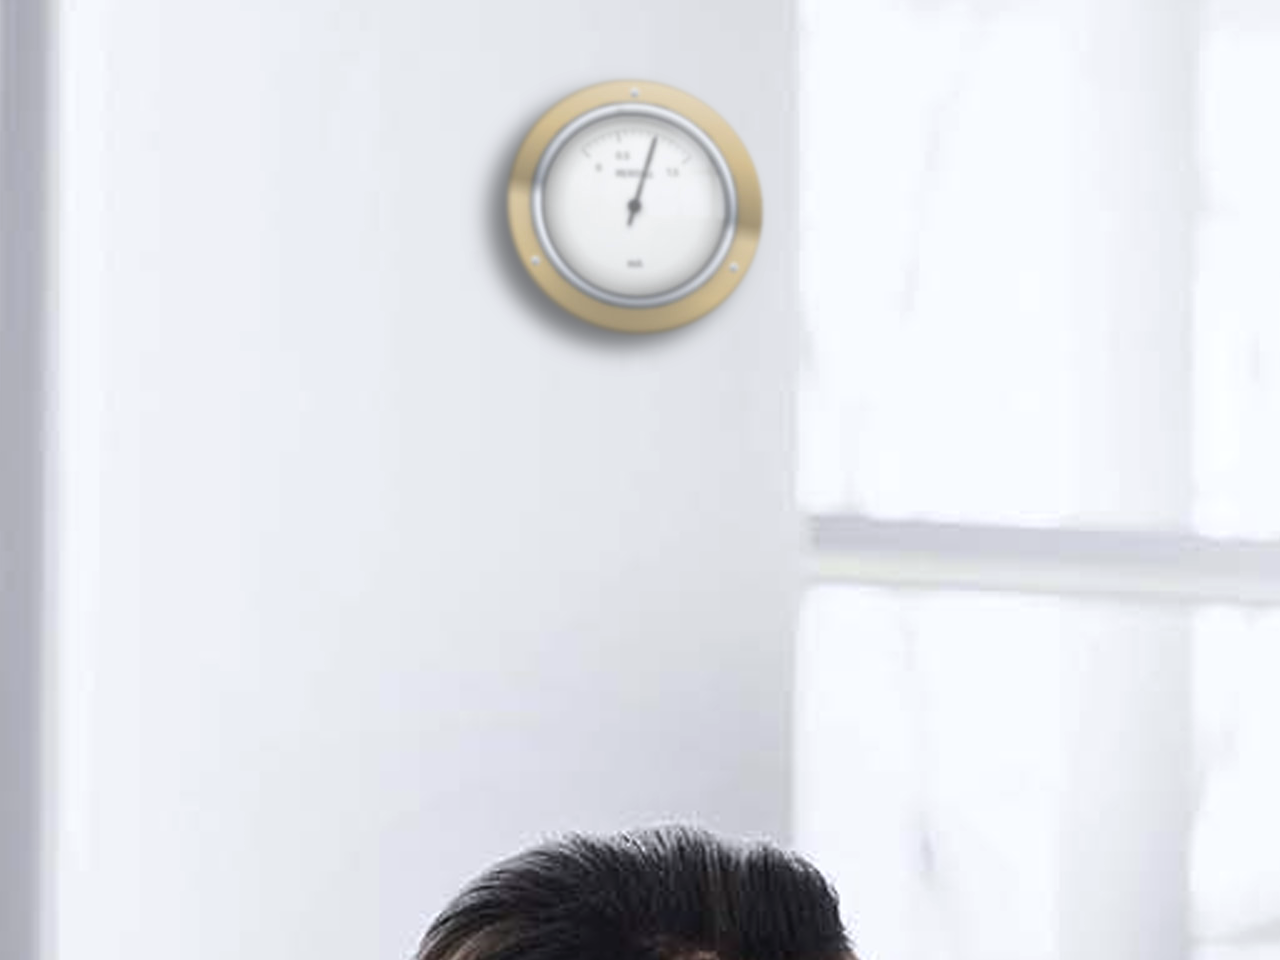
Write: mA 1
